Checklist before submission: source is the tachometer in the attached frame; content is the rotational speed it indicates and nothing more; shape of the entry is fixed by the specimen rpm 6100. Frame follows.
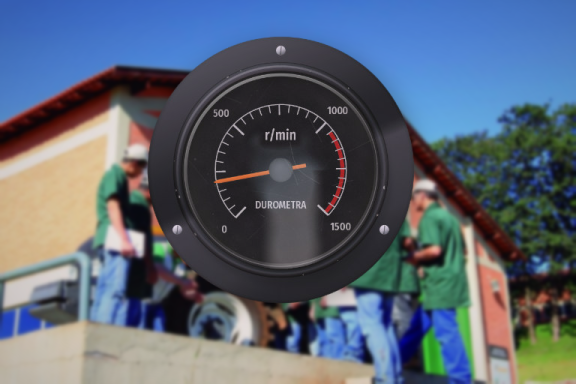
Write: rpm 200
